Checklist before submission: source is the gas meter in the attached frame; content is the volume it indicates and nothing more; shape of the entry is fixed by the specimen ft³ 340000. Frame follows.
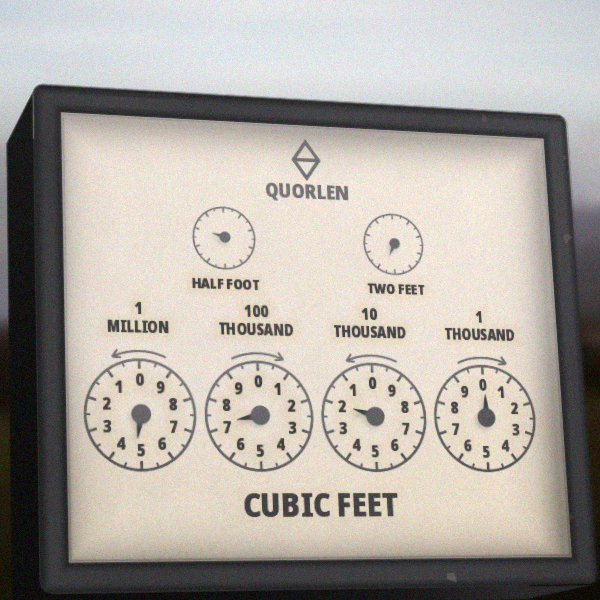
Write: ft³ 472000
